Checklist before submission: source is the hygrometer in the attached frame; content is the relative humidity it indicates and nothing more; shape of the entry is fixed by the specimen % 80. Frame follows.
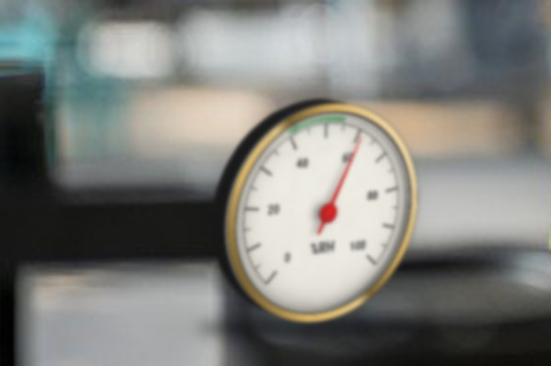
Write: % 60
